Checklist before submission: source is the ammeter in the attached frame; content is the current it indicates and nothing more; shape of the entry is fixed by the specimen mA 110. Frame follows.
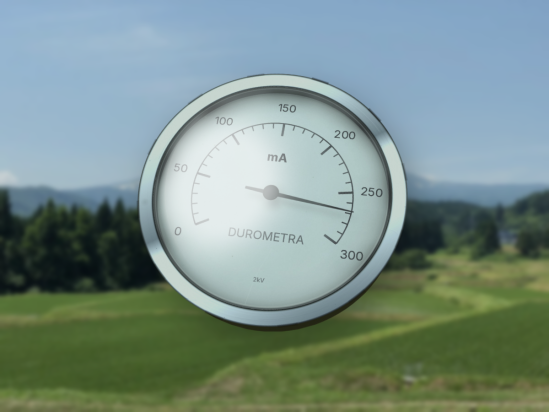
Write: mA 270
